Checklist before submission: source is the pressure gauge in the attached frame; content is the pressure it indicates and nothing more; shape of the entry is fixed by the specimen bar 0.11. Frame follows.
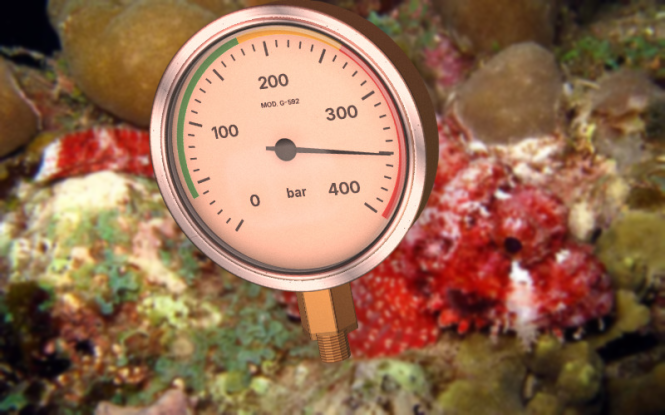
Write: bar 350
